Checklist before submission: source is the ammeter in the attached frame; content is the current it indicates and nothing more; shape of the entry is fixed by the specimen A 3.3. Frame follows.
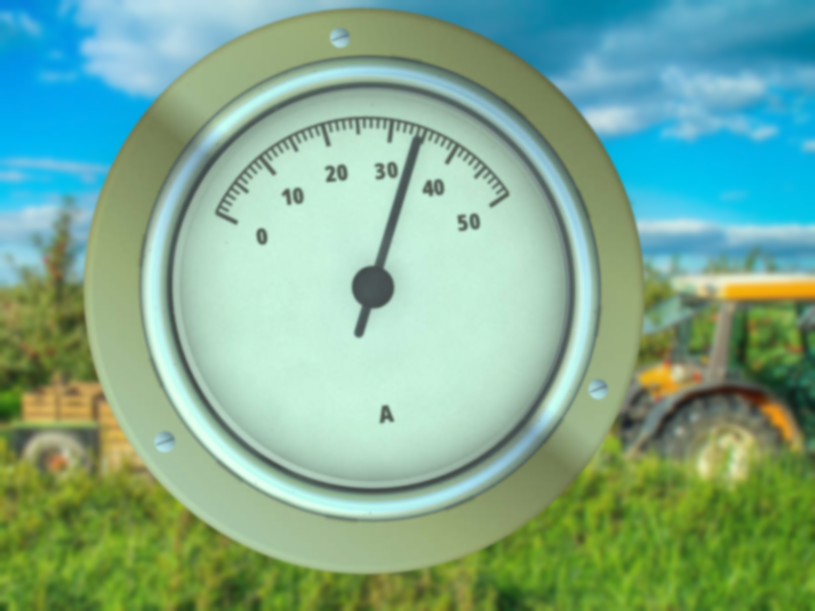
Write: A 34
